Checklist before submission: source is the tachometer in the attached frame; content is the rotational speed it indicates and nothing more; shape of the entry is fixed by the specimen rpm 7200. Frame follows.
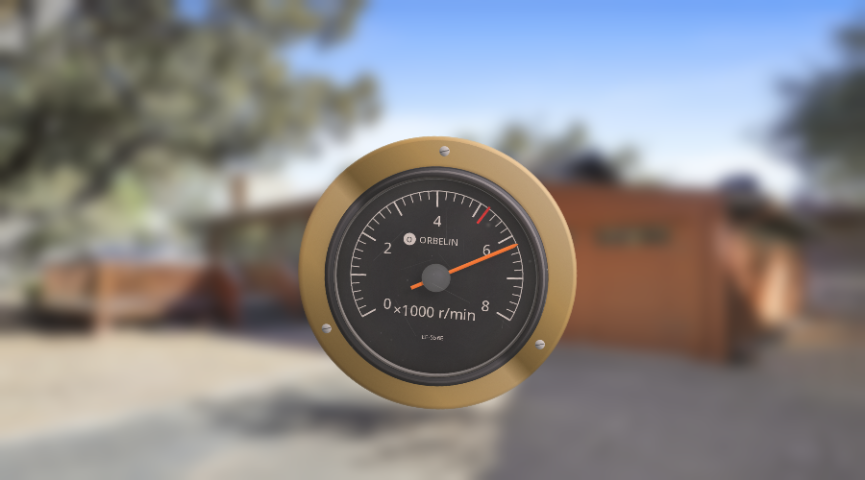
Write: rpm 6200
